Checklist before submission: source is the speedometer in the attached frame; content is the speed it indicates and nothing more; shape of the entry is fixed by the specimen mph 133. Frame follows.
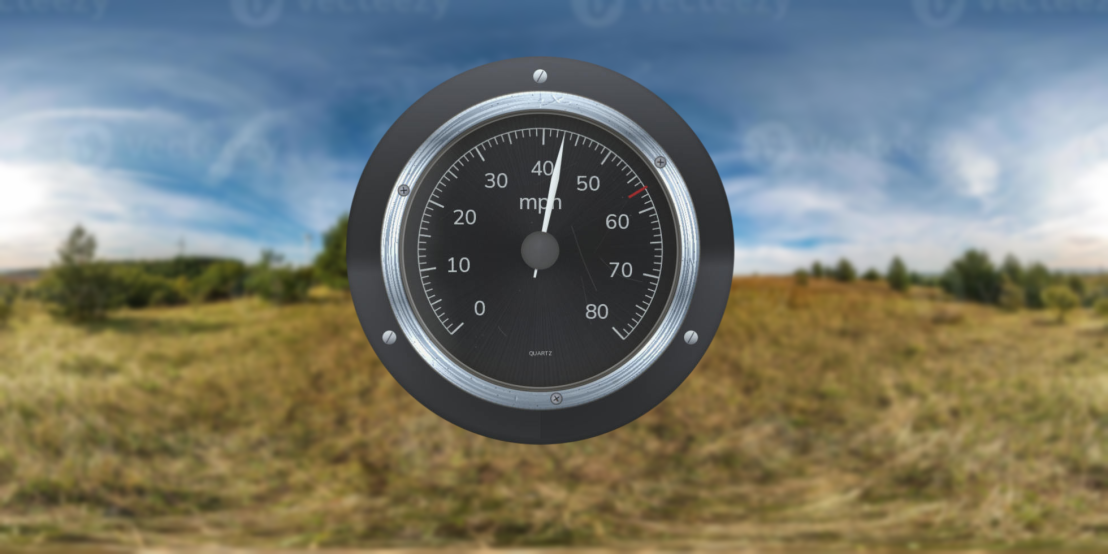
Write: mph 43
